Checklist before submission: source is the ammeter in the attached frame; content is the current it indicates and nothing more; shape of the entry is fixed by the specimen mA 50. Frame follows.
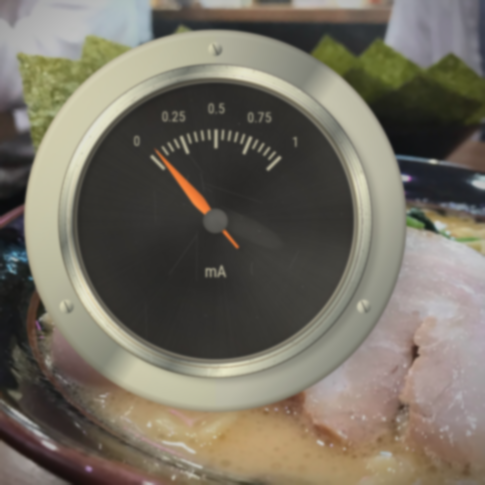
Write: mA 0.05
